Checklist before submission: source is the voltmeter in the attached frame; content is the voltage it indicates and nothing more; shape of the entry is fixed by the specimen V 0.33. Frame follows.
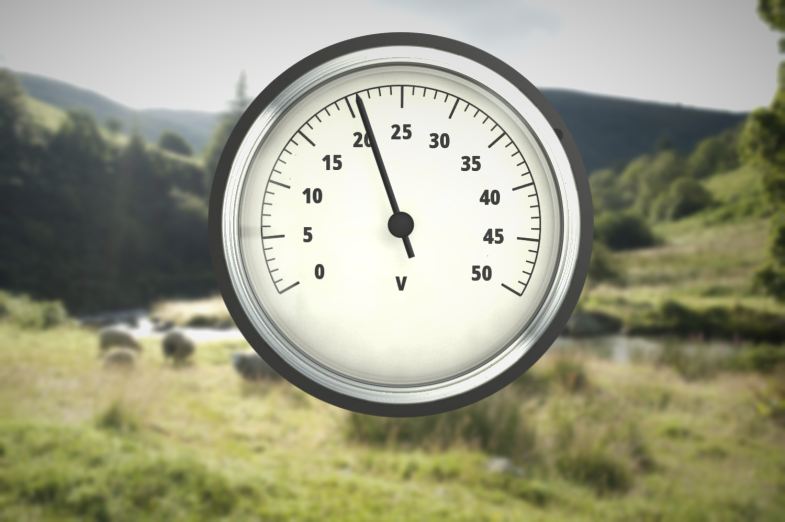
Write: V 21
